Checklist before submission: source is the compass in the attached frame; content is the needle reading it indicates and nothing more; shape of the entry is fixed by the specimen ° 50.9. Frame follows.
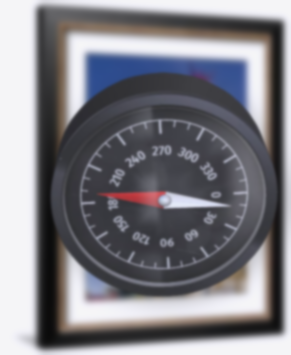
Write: ° 190
